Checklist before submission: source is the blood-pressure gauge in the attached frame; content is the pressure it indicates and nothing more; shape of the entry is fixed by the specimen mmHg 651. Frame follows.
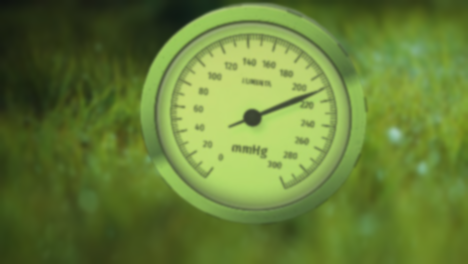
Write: mmHg 210
